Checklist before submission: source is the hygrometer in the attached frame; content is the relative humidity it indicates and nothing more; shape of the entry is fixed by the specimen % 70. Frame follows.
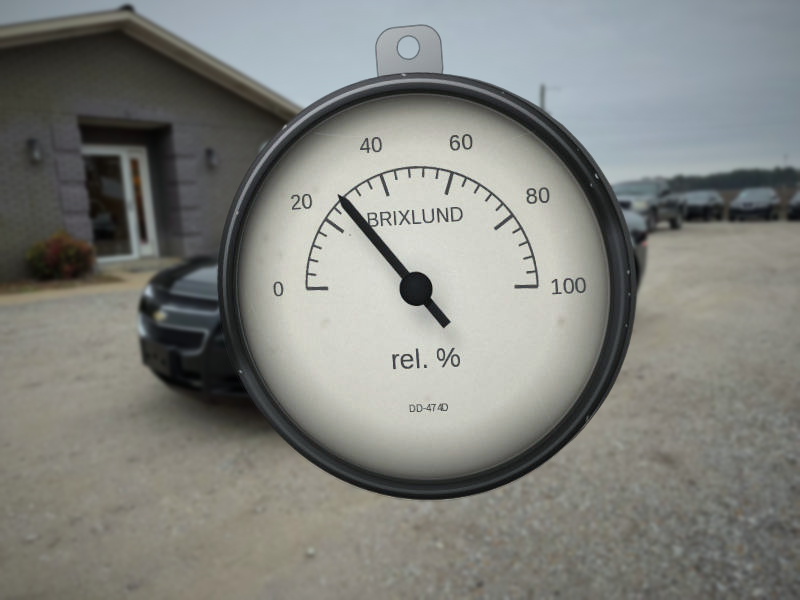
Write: % 28
